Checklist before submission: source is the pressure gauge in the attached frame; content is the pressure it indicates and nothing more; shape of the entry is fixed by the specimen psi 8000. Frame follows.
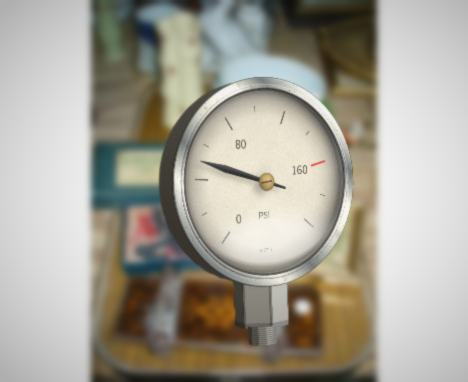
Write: psi 50
